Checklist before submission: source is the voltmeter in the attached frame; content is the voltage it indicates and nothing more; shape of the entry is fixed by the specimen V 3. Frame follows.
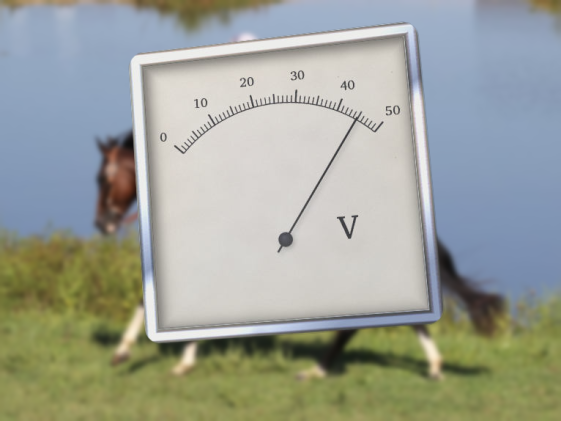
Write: V 45
